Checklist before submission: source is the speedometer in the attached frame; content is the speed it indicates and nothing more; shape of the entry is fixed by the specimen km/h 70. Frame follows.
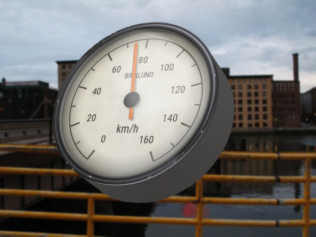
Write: km/h 75
